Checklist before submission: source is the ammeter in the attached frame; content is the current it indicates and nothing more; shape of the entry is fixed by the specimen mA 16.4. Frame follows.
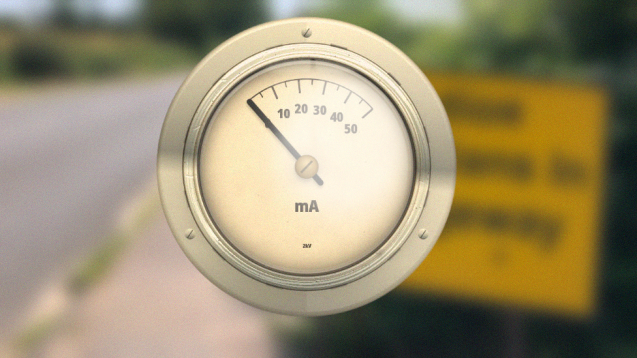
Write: mA 0
